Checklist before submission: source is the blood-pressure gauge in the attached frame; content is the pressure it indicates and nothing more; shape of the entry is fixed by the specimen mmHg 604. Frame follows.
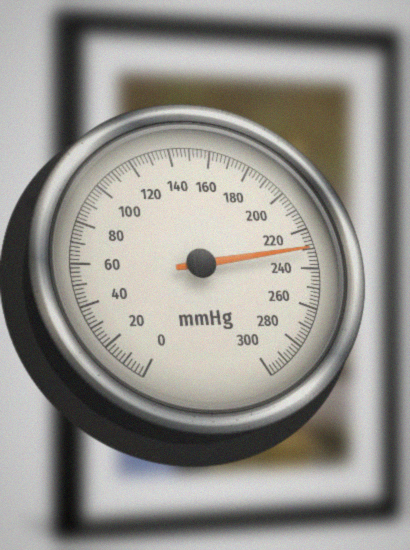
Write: mmHg 230
